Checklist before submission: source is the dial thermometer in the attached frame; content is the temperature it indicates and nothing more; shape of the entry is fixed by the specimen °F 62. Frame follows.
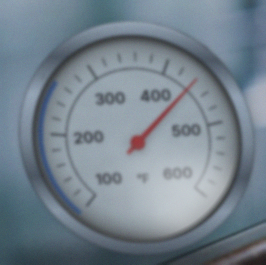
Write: °F 440
